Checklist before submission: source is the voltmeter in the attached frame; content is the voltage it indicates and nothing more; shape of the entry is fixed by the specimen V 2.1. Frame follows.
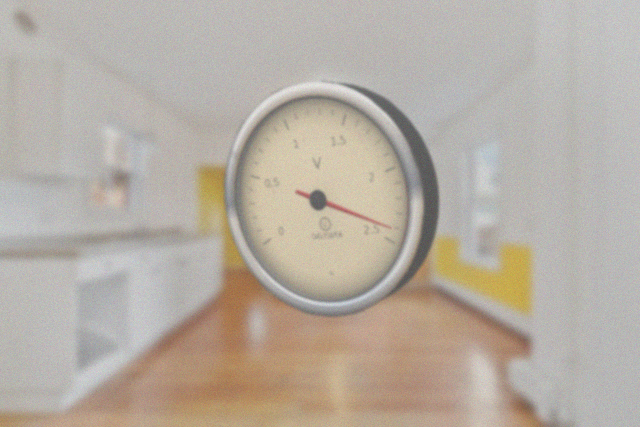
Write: V 2.4
